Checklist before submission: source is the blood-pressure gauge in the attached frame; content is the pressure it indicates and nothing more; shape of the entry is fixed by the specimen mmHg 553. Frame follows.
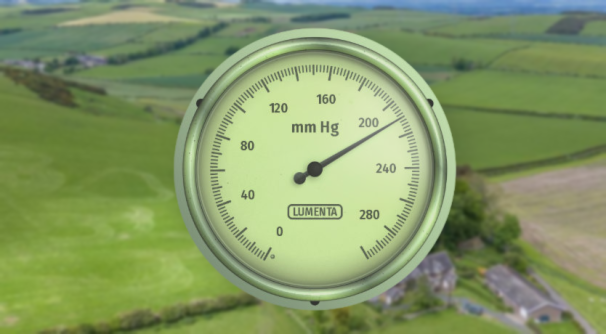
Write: mmHg 210
